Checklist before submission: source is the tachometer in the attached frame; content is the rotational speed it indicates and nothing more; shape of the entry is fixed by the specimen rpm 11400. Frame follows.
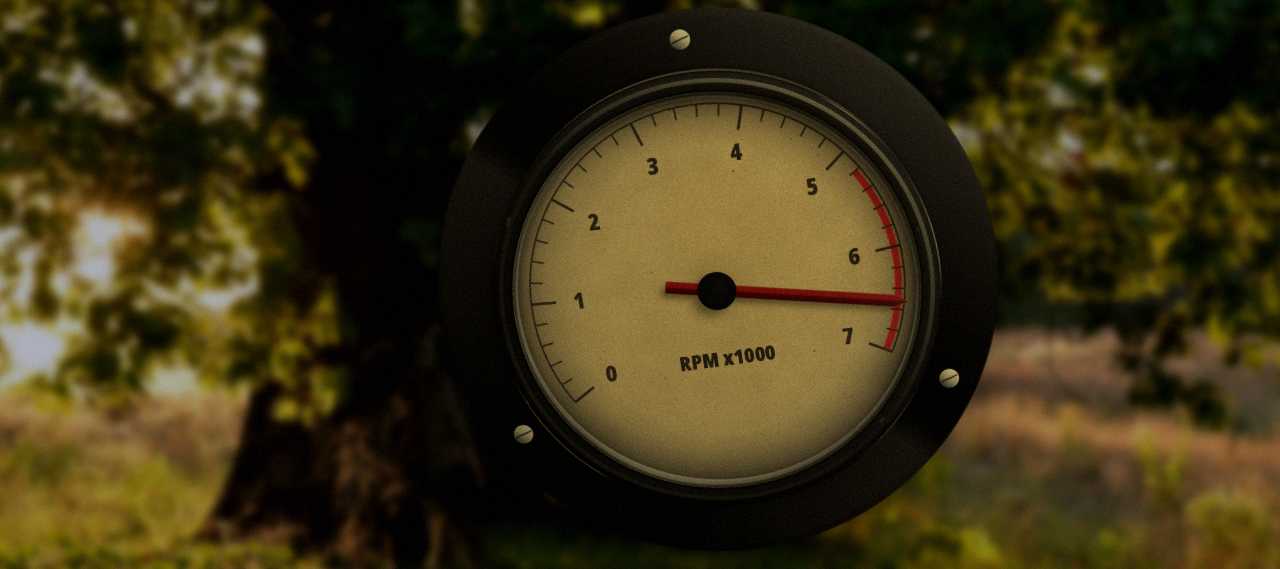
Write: rpm 6500
